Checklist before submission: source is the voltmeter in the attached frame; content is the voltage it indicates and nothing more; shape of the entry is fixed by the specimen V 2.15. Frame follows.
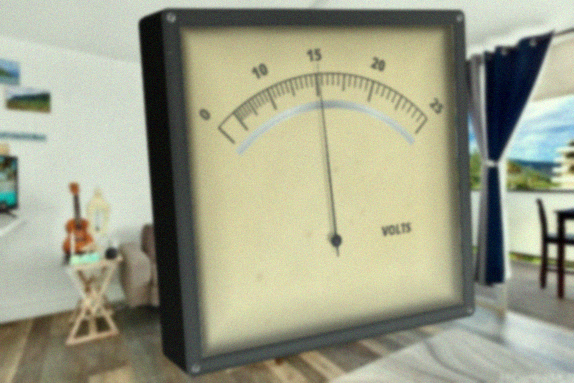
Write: V 15
